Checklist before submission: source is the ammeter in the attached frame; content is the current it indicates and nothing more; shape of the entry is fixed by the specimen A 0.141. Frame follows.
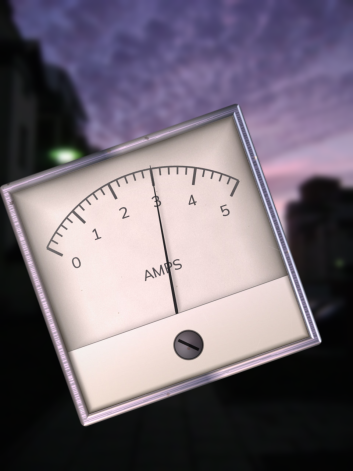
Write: A 3
